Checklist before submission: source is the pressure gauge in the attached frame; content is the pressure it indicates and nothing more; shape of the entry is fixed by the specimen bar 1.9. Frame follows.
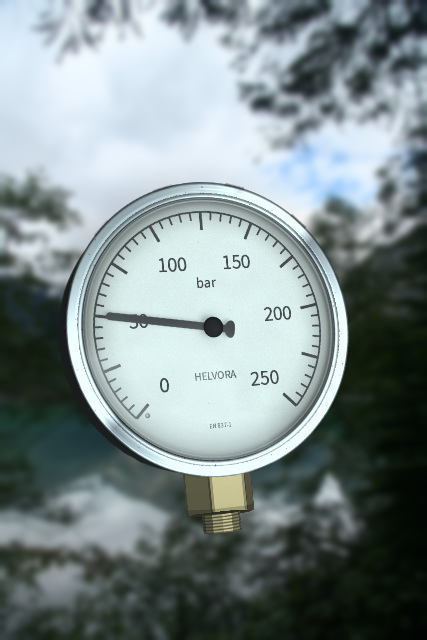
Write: bar 50
